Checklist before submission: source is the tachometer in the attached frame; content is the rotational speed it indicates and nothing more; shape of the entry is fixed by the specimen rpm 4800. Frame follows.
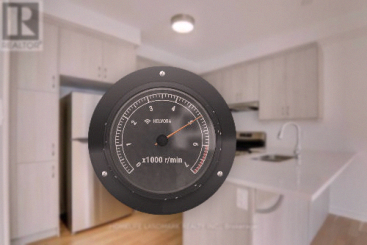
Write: rpm 5000
